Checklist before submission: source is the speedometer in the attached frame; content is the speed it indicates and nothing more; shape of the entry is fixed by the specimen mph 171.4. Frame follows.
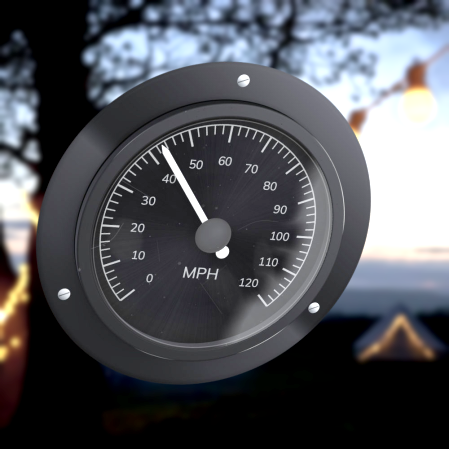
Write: mph 43
